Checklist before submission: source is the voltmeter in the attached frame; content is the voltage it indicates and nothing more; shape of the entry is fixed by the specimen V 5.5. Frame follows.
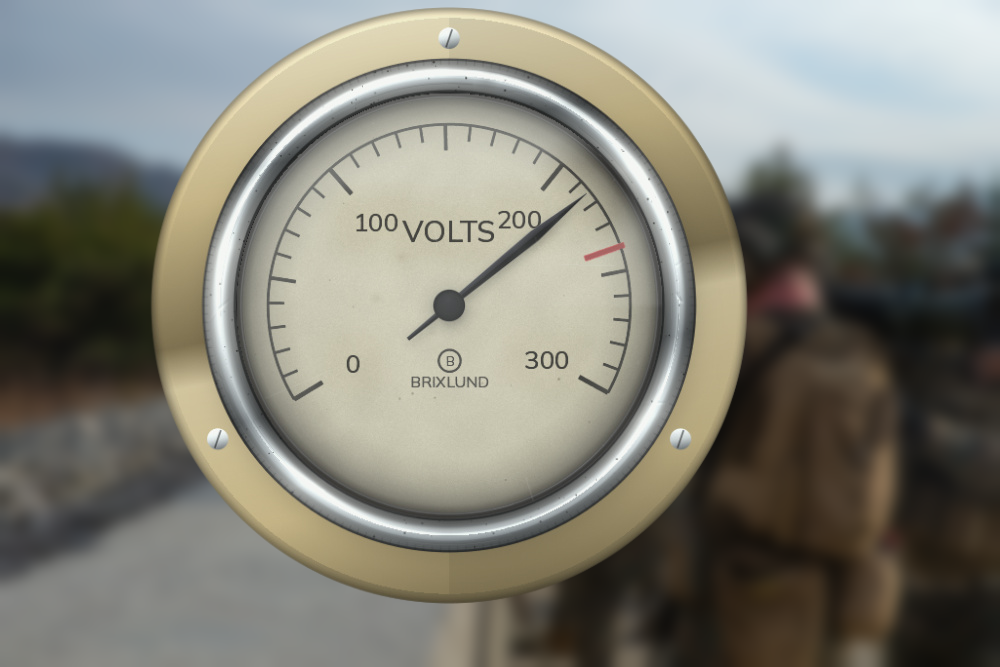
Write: V 215
